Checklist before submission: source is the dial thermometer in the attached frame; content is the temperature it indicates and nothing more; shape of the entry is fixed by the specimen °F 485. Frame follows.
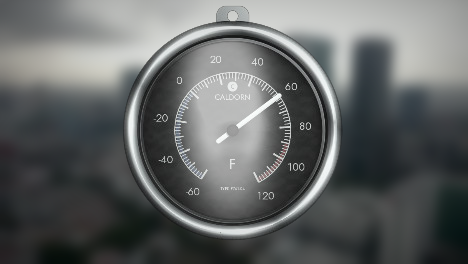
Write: °F 60
